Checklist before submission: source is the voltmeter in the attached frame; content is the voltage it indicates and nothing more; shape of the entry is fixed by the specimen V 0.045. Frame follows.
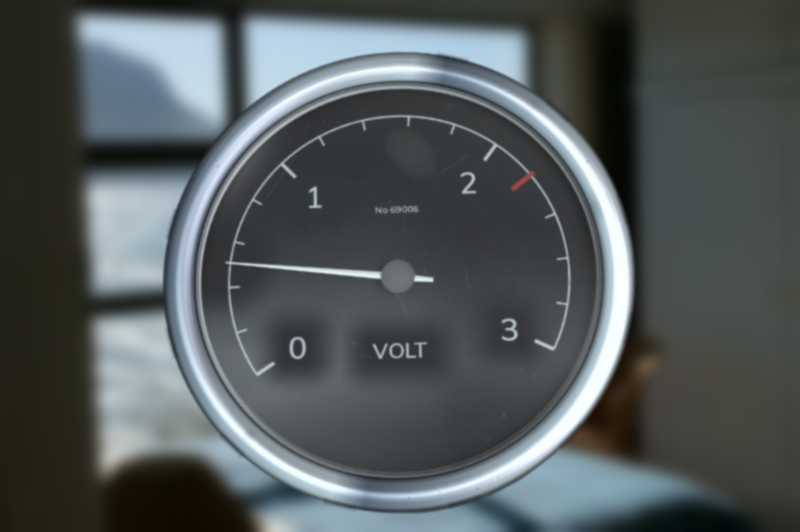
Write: V 0.5
